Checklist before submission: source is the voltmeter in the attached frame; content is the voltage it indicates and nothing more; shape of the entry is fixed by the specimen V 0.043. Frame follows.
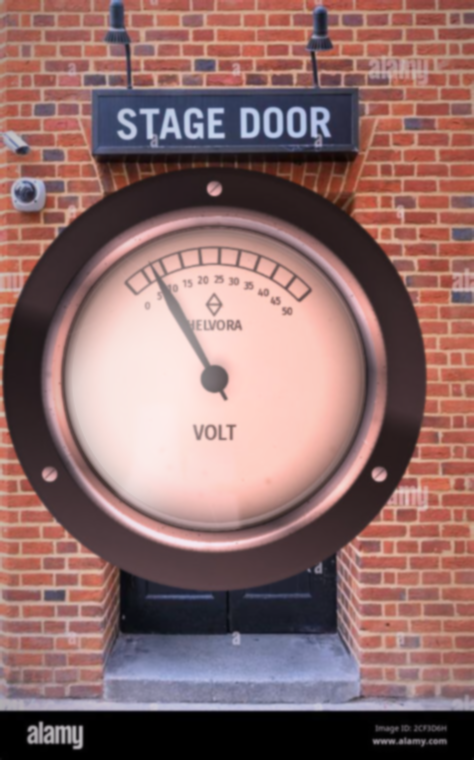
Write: V 7.5
